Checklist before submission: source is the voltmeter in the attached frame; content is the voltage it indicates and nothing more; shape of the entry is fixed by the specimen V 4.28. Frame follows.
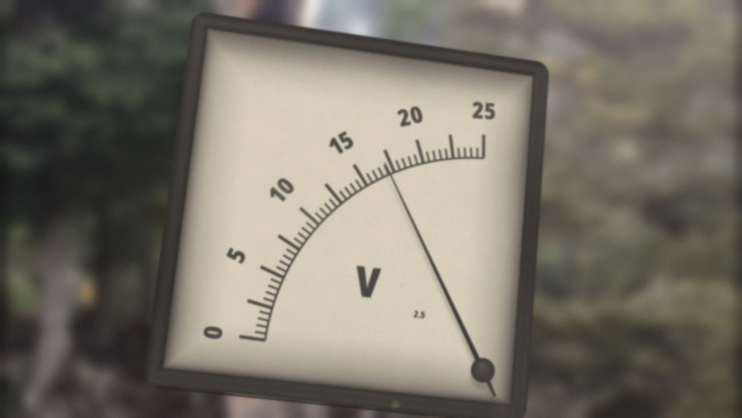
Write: V 17
